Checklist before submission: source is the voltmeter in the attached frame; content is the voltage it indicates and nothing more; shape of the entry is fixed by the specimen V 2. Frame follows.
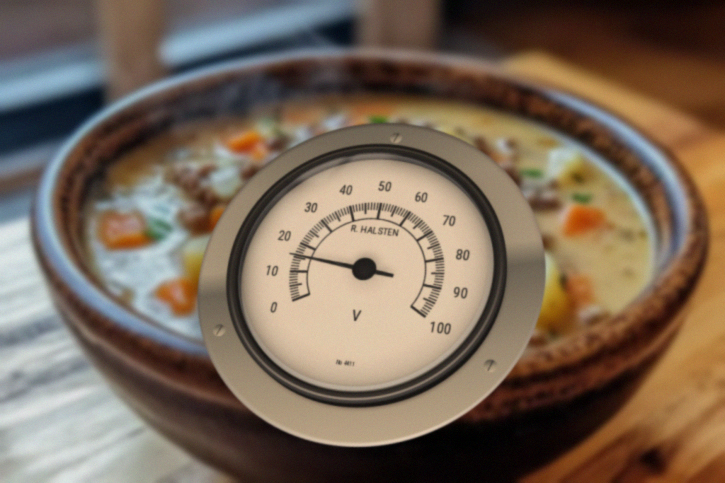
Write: V 15
